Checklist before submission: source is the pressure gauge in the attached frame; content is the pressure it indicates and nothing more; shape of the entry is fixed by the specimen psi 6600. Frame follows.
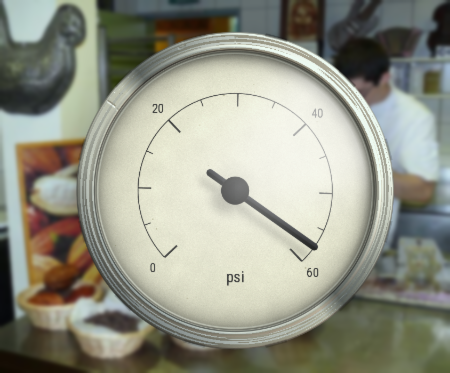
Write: psi 57.5
